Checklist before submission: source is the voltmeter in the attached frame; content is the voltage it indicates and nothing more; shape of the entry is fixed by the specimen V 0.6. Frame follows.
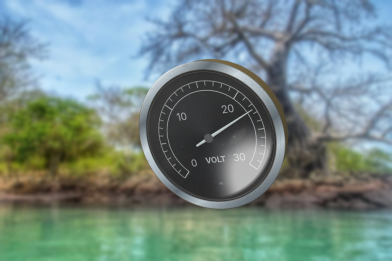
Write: V 22.5
